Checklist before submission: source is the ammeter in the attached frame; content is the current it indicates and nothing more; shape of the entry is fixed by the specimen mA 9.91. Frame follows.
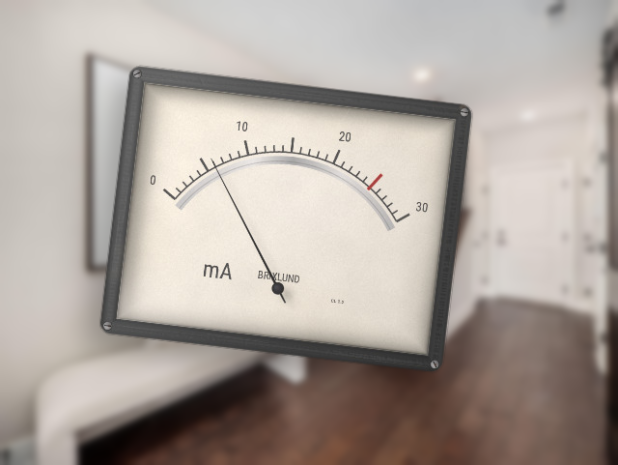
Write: mA 6
